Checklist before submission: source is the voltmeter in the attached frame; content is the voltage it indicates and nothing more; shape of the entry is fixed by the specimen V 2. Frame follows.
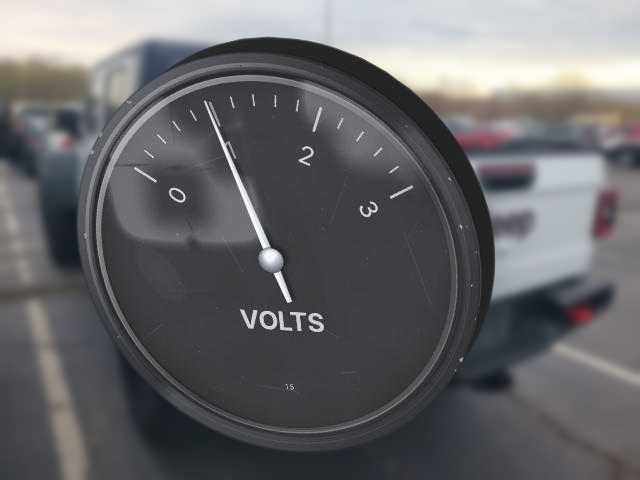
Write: V 1
